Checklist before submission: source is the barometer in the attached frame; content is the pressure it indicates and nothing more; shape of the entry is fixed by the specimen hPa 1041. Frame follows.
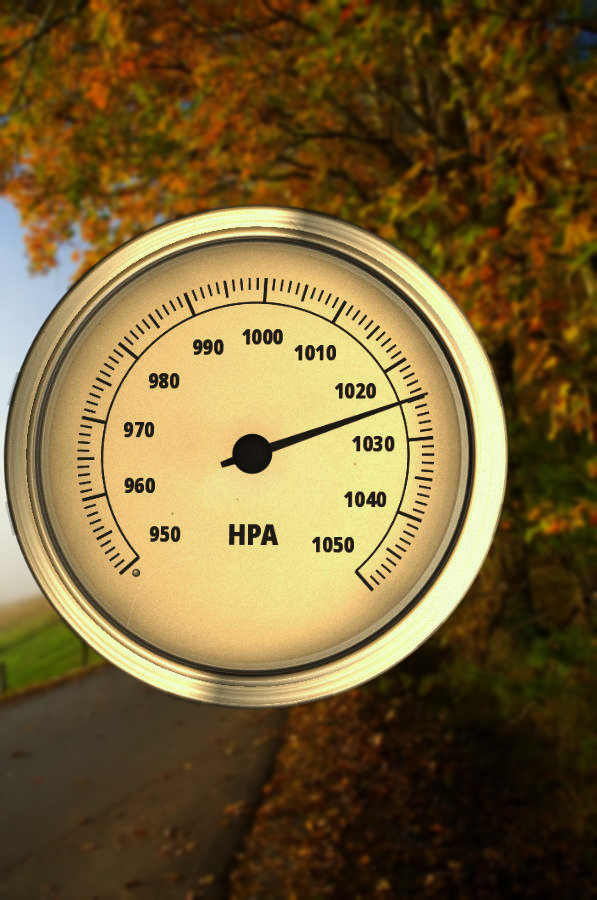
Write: hPa 1025
